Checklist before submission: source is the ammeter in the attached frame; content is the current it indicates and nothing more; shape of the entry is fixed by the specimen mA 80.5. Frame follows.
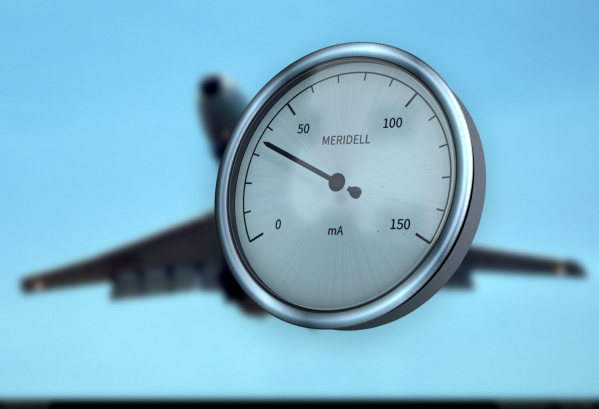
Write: mA 35
